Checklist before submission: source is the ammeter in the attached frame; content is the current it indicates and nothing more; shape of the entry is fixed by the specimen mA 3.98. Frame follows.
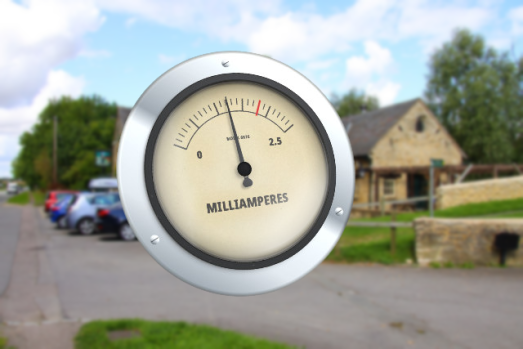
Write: mA 1.2
